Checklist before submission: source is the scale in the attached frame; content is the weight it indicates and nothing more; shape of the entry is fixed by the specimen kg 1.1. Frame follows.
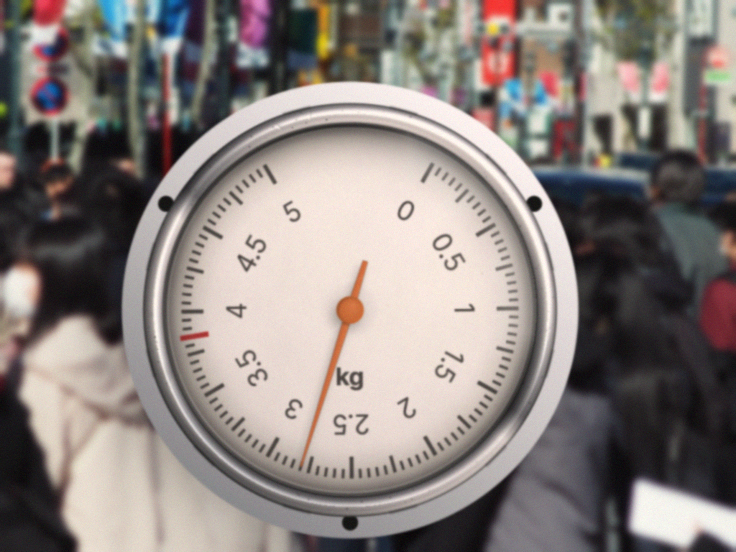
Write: kg 2.8
